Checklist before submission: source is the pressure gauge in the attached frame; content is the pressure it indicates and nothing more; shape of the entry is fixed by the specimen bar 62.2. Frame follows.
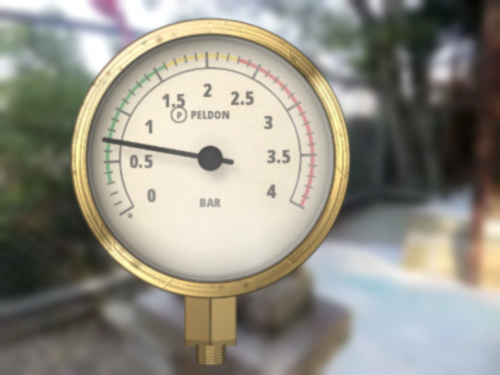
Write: bar 0.7
